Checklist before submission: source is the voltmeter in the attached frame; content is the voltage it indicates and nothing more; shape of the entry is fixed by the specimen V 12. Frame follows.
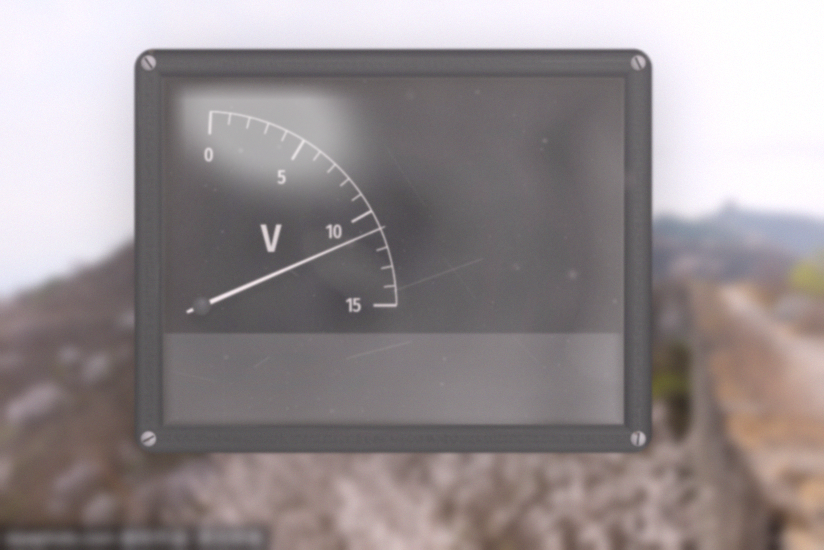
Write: V 11
